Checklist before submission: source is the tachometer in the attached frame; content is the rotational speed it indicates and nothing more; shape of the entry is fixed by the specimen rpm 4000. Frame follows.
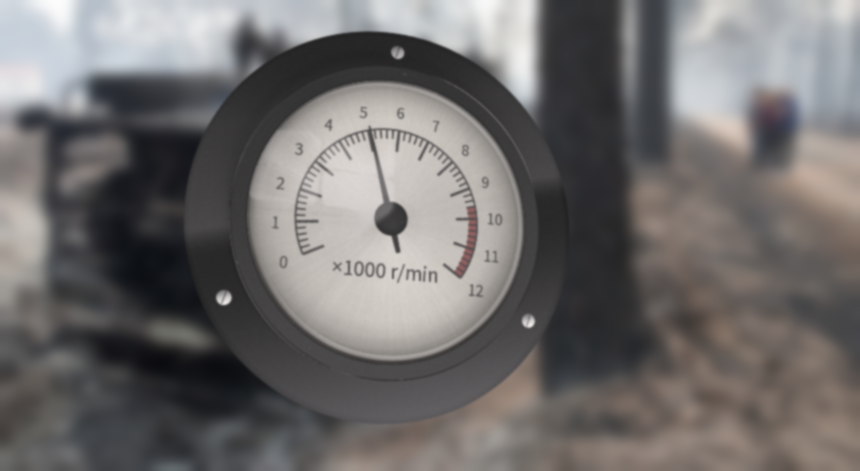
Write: rpm 5000
